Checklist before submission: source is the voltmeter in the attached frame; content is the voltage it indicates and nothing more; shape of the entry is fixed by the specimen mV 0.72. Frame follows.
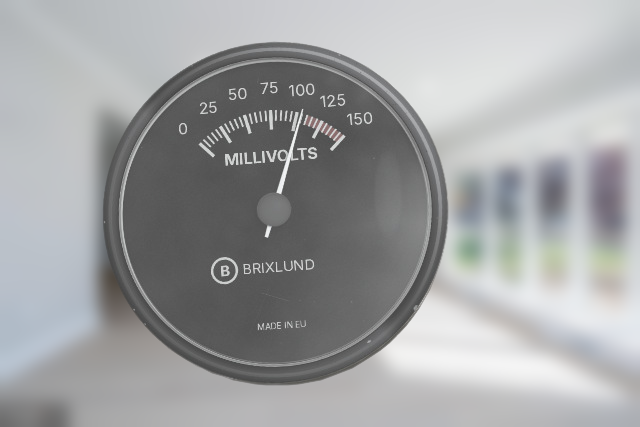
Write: mV 105
